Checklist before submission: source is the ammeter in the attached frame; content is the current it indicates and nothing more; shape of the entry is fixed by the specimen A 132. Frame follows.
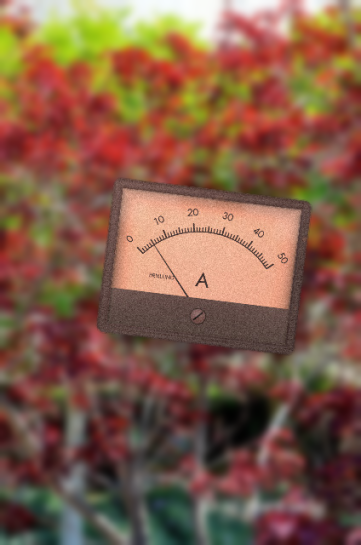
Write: A 5
